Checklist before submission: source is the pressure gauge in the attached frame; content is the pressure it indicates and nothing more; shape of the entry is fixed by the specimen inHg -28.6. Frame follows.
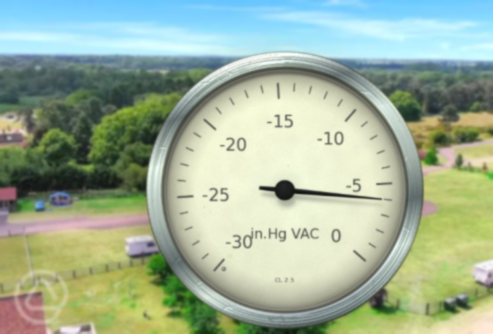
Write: inHg -4
